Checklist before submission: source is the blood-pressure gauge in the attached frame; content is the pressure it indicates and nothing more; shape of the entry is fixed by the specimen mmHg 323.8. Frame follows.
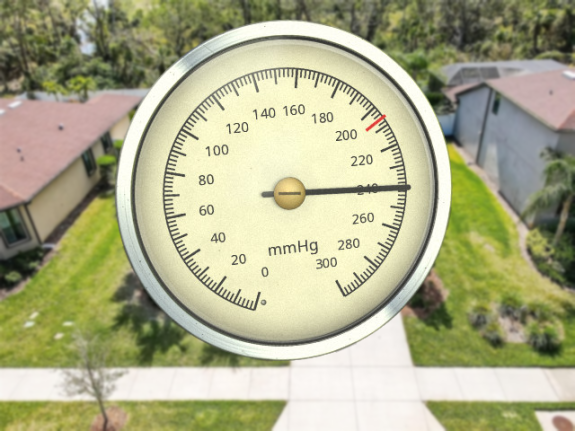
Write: mmHg 240
